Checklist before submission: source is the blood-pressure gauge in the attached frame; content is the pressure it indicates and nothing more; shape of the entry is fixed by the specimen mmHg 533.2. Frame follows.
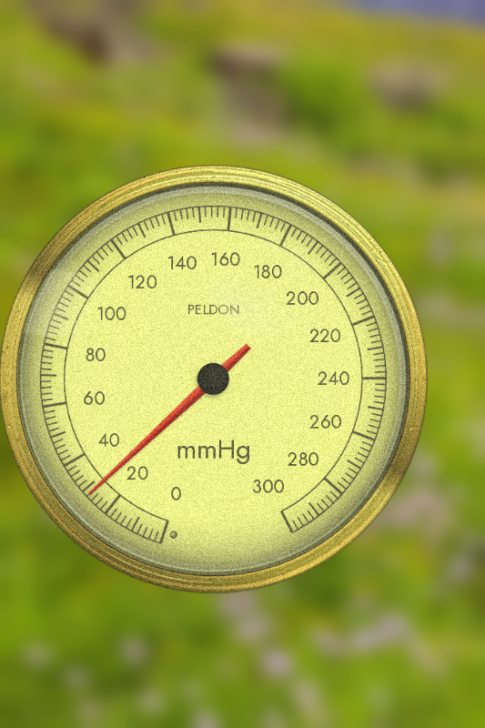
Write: mmHg 28
